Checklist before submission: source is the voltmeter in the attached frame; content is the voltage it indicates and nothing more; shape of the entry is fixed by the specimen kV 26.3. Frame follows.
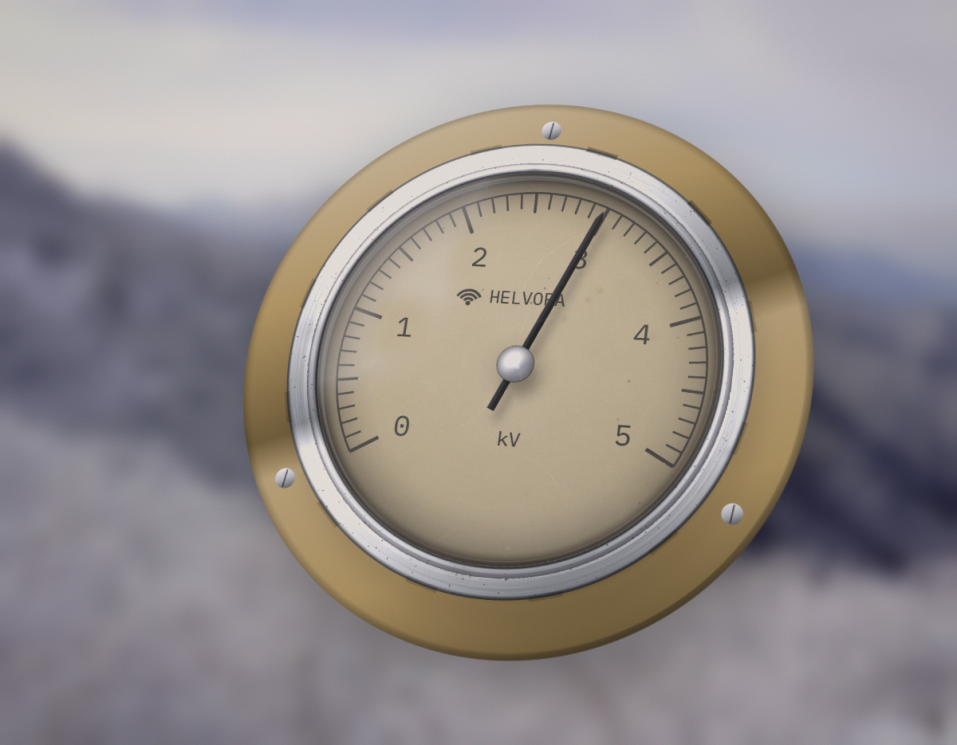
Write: kV 3
